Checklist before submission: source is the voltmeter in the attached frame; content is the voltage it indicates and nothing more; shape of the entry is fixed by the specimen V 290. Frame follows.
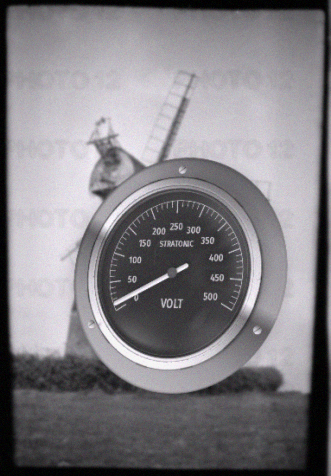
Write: V 10
